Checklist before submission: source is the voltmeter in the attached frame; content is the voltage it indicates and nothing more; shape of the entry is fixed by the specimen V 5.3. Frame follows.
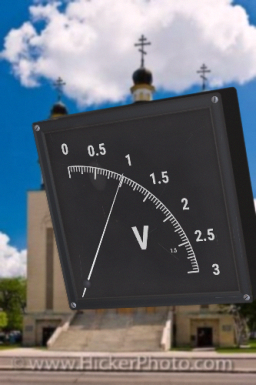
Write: V 1
